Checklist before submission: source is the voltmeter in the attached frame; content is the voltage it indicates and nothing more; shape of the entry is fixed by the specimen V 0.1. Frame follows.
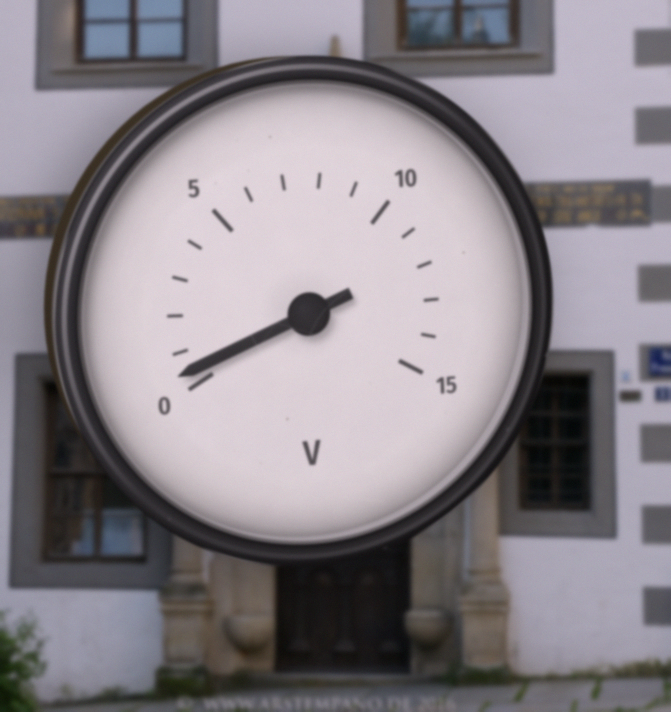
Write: V 0.5
